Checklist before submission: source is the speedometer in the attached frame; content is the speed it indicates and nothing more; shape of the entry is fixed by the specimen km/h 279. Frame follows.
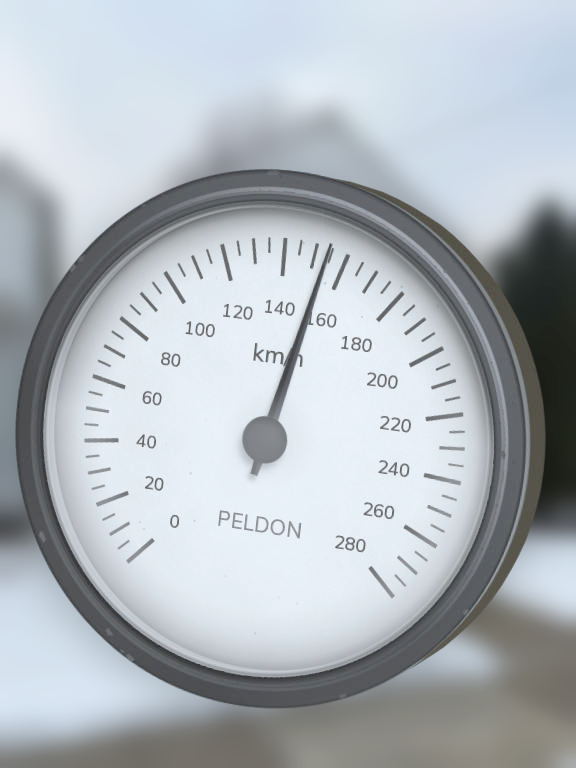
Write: km/h 155
